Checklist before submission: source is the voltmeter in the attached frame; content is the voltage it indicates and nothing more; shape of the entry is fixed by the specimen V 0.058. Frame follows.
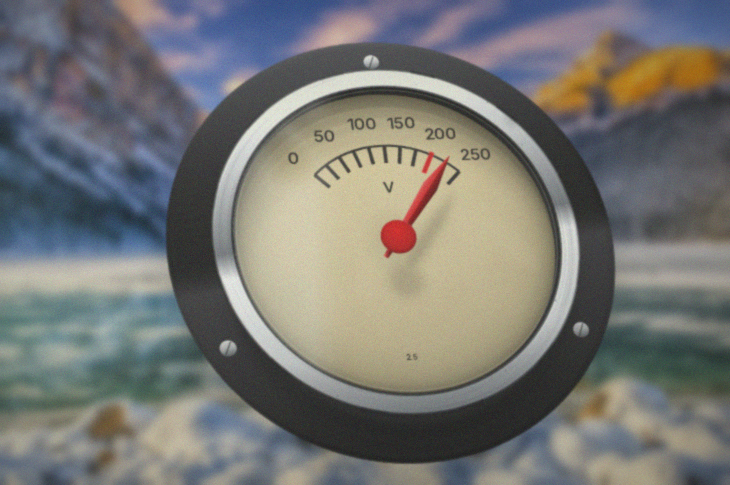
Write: V 225
